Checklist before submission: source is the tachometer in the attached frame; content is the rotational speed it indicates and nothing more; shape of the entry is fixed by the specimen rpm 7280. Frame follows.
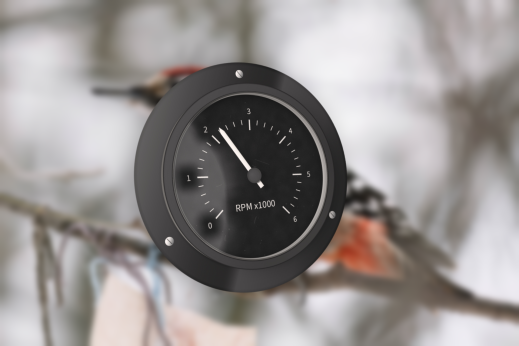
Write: rpm 2200
